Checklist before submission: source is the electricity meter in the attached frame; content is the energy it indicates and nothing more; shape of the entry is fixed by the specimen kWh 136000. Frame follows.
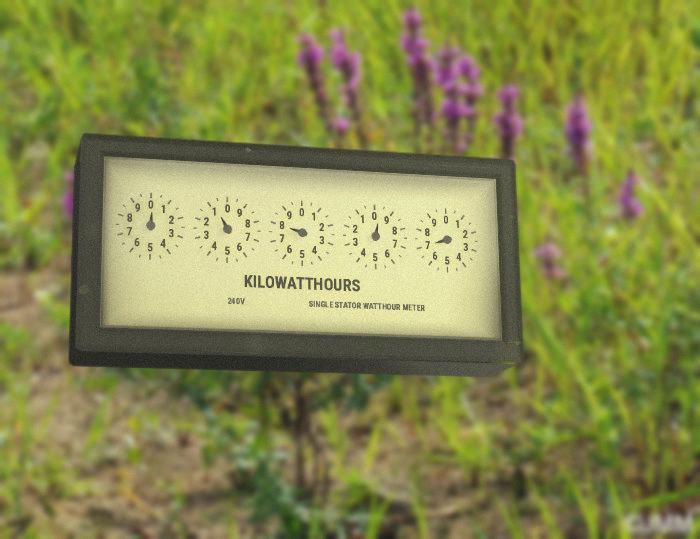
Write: kWh 797
